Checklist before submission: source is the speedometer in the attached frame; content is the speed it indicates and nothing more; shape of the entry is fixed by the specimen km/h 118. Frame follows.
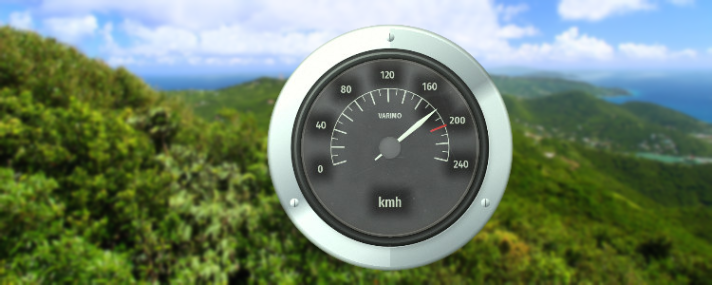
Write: km/h 180
